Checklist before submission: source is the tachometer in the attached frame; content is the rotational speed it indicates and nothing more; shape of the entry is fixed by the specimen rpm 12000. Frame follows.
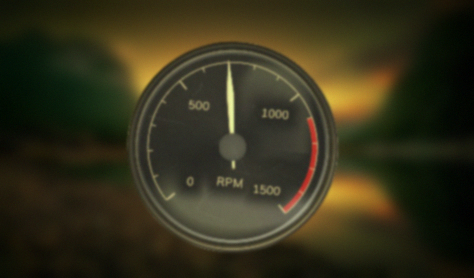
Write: rpm 700
